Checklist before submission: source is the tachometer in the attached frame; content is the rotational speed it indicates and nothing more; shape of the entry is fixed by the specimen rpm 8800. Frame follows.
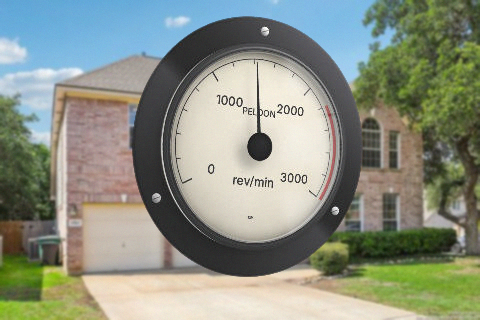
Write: rpm 1400
